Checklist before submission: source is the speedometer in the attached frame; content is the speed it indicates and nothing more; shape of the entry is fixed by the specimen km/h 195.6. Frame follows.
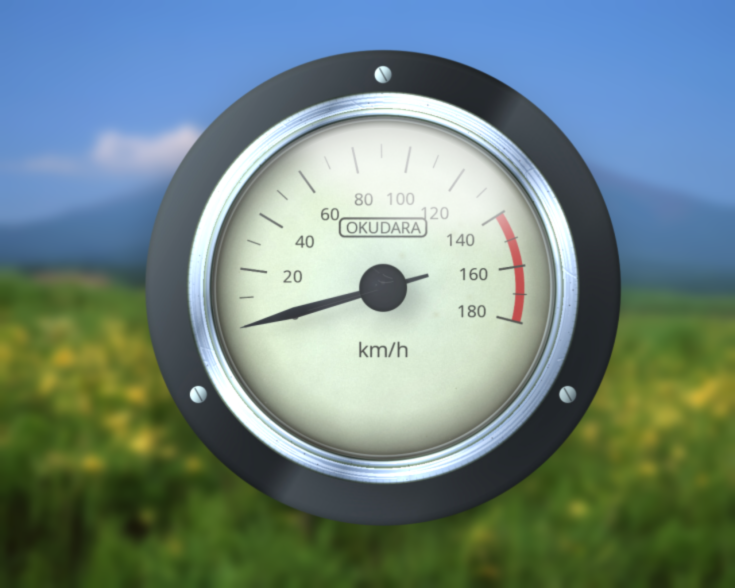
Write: km/h 0
